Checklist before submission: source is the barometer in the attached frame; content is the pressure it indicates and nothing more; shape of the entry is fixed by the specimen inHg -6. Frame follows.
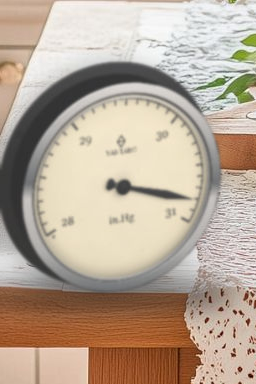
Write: inHg 30.8
